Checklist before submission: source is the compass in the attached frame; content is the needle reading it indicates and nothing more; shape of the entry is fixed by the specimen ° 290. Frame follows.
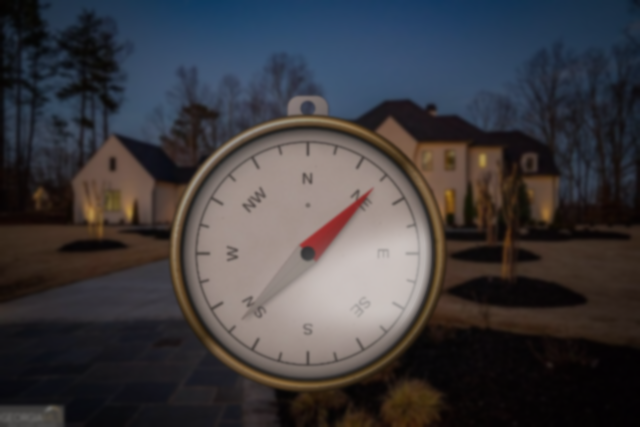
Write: ° 45
